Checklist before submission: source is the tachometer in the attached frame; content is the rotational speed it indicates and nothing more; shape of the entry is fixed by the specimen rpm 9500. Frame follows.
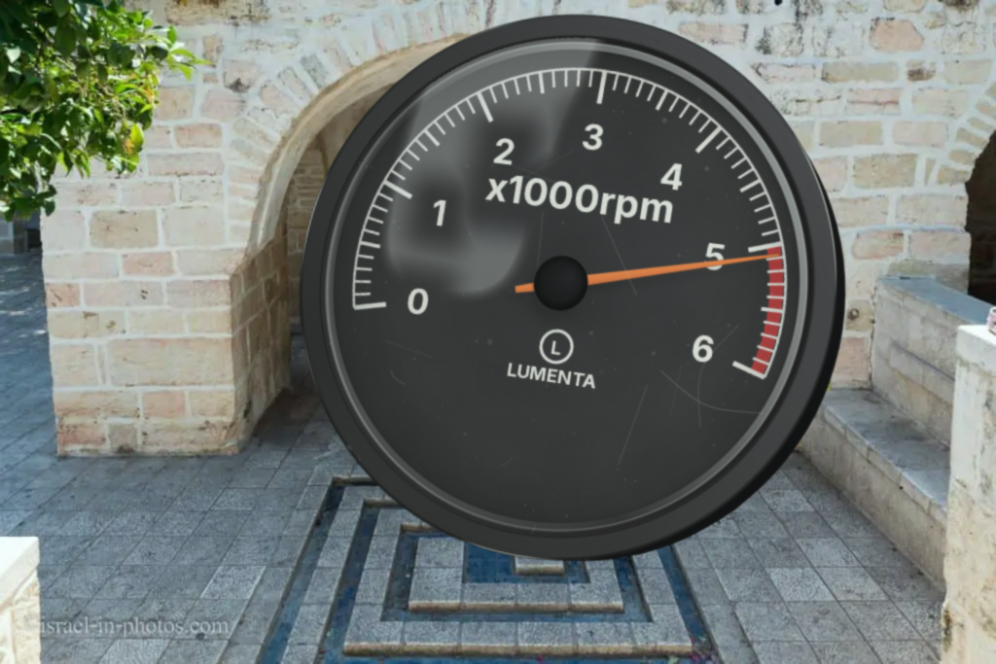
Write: rpm 5100
